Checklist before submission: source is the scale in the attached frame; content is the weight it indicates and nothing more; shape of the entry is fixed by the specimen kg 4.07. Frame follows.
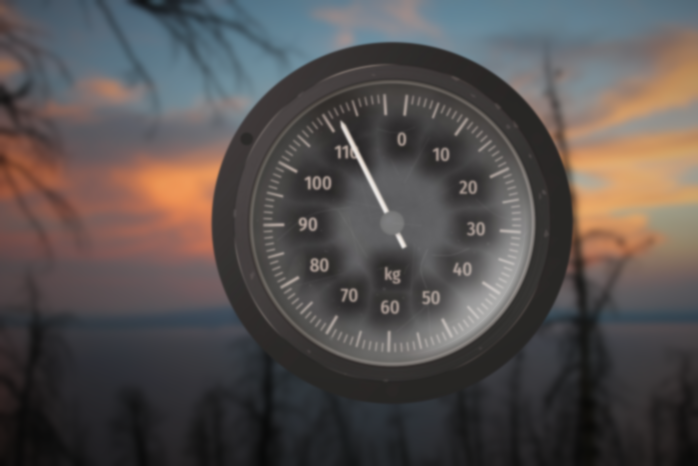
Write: kg 112
